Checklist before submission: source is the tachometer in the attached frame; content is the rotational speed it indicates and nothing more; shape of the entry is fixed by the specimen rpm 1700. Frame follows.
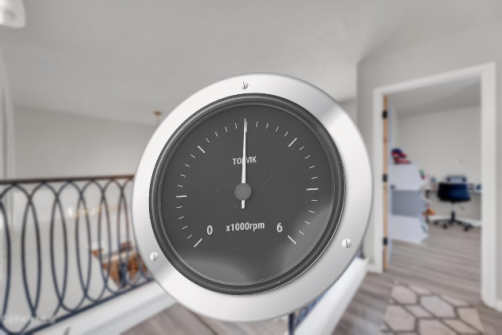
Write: rpm 3000
